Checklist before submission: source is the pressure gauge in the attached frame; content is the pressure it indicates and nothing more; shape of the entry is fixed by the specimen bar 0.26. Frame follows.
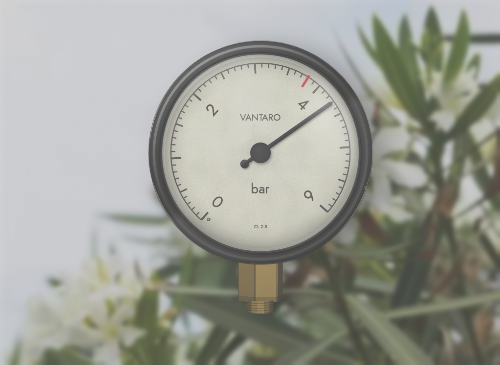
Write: bar 4.3
